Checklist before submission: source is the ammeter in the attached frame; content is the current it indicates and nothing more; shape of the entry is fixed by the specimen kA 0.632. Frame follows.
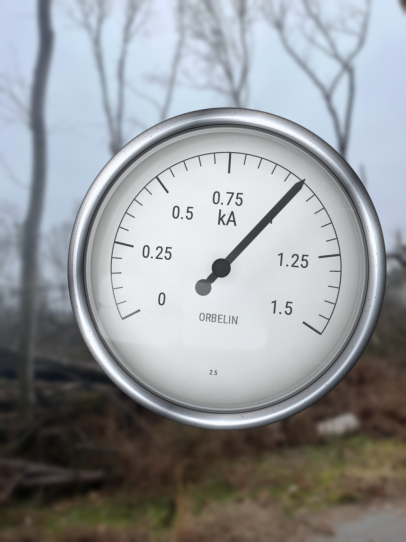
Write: kA 1
